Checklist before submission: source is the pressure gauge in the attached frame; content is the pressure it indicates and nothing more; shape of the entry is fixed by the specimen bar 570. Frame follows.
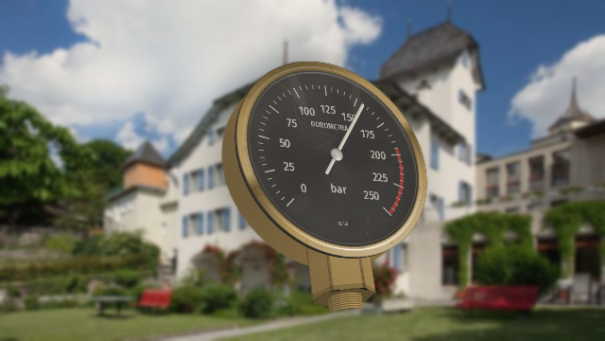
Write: bar 155
